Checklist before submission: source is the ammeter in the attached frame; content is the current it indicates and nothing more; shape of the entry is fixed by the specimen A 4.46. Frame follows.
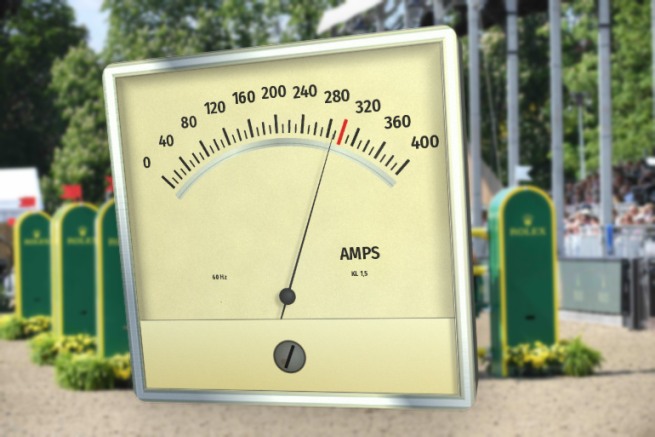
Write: A 290
